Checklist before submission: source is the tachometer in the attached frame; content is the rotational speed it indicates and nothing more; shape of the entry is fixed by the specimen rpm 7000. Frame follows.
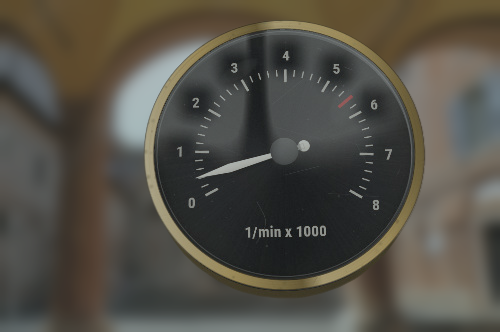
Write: rpm 400
